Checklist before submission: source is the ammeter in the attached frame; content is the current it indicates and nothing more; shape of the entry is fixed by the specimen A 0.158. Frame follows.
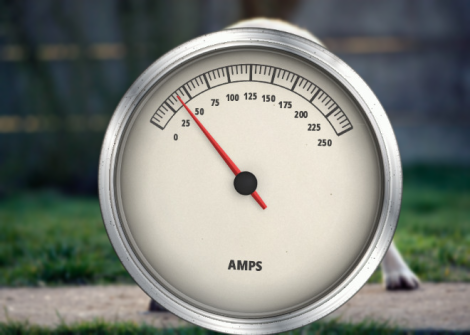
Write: A 40
